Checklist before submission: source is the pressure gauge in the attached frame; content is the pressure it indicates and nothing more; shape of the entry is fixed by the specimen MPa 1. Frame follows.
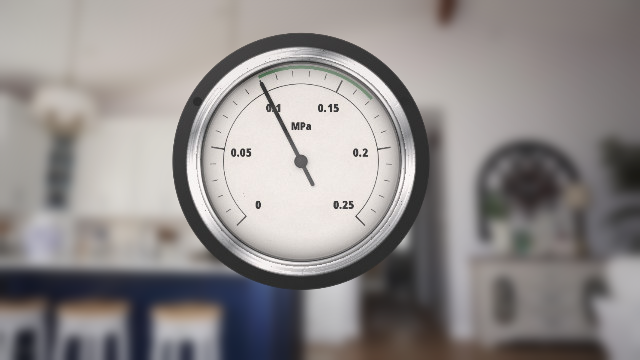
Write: MPa 0.1
